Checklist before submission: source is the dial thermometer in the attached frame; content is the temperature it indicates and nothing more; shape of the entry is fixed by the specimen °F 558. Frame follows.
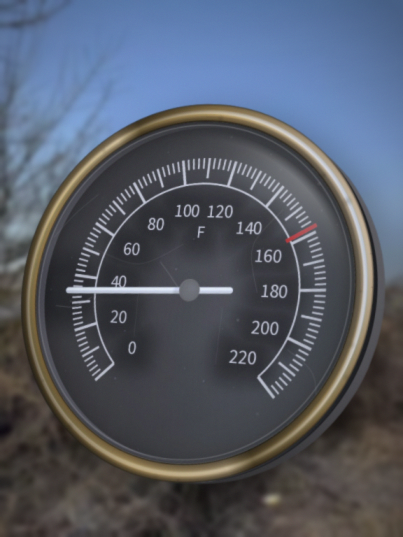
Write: °F 34
